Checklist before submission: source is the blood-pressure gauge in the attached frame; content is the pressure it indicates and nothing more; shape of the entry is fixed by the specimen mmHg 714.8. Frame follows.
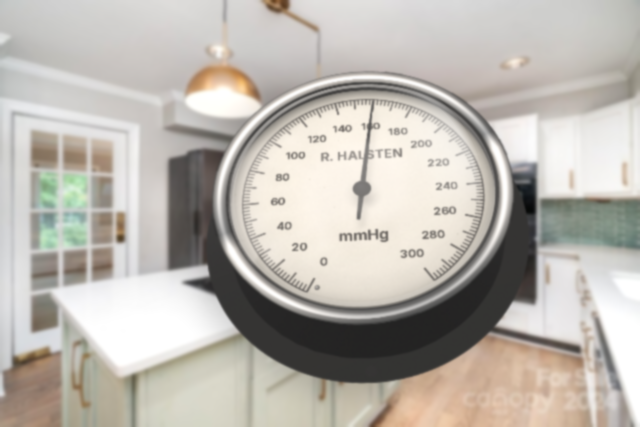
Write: mmHg 160
